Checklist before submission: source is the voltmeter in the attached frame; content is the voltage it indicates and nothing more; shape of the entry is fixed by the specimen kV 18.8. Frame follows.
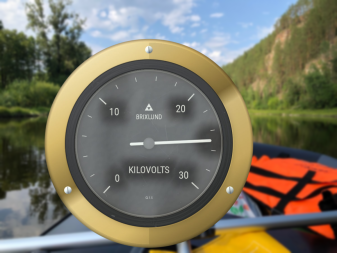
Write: kV 25
